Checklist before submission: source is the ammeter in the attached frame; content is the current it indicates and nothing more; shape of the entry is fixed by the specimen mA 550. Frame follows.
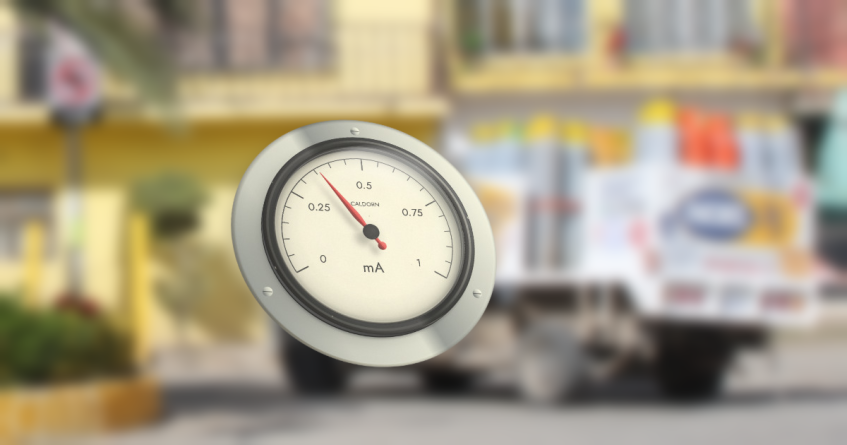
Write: mA 0.35
